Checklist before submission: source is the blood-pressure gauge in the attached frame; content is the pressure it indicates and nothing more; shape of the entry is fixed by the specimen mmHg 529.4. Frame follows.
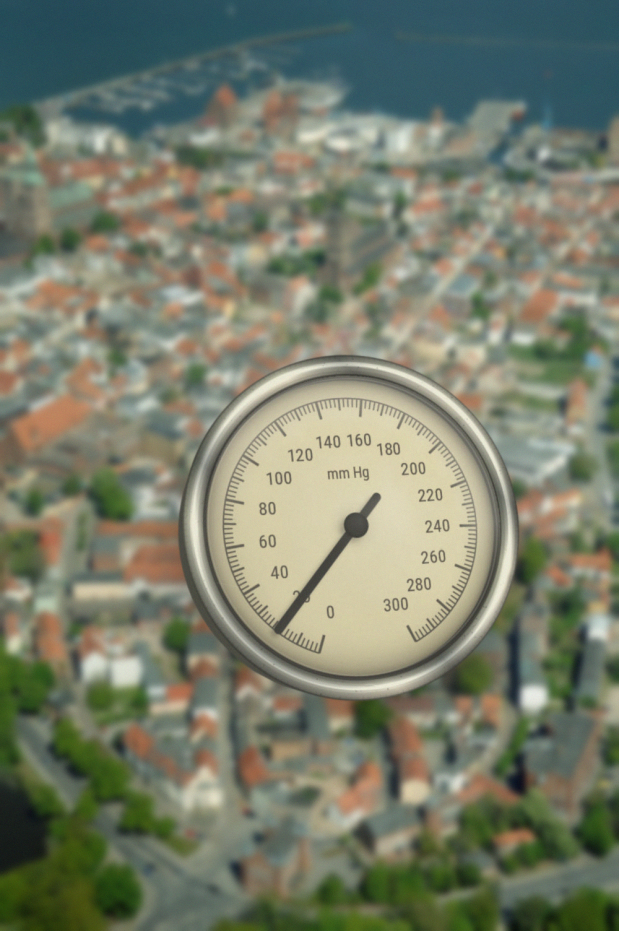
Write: mmHg 20
